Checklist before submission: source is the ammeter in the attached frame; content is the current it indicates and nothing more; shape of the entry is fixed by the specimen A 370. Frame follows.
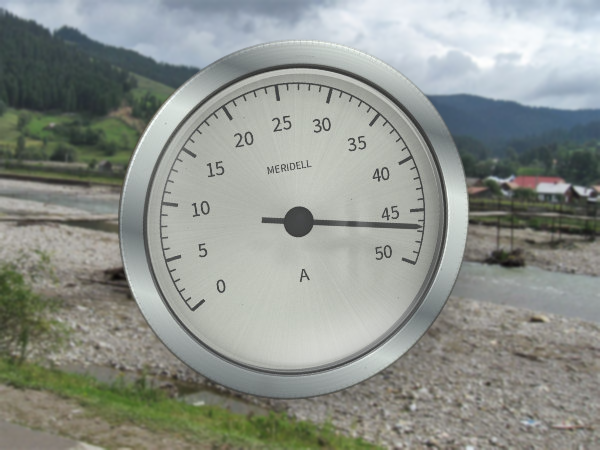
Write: A 46.5
